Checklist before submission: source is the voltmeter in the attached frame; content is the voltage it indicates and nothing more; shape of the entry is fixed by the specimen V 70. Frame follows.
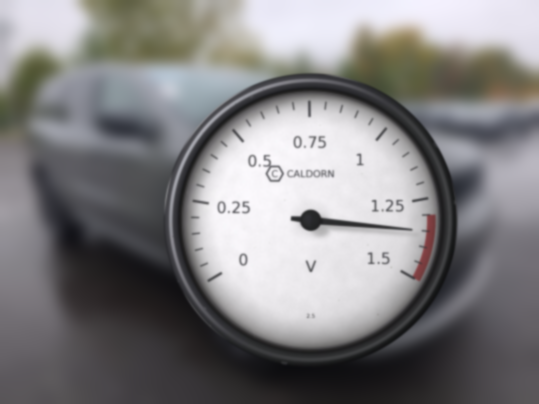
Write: V 1.35
